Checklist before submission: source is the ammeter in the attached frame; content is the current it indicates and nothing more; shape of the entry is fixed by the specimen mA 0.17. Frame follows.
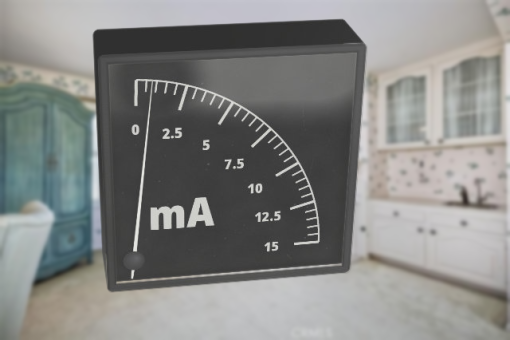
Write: mA 0.75
